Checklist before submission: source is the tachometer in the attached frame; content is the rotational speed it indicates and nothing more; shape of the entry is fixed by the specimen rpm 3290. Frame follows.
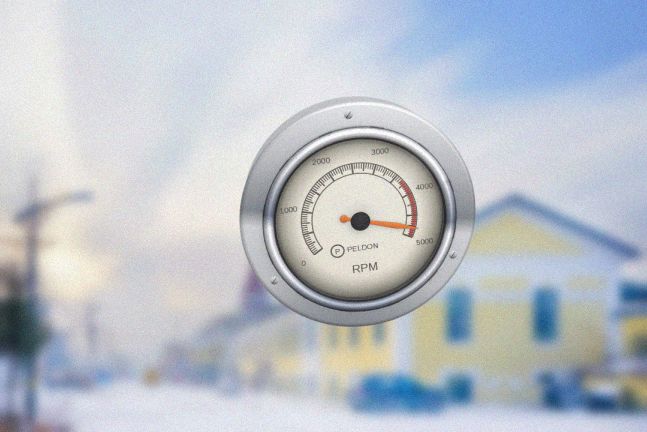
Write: rpm 4750
